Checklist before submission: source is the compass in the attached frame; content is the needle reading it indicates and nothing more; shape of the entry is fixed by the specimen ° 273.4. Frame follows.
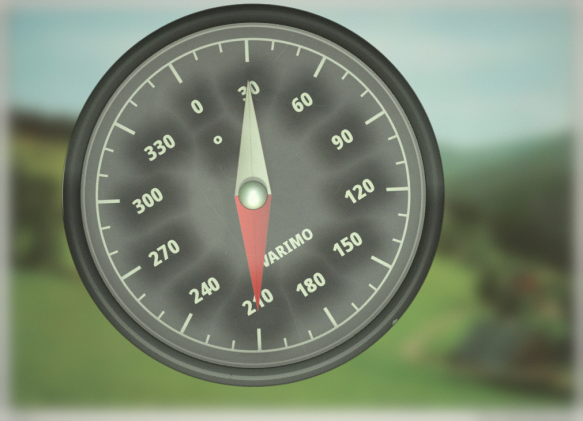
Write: ° 210
